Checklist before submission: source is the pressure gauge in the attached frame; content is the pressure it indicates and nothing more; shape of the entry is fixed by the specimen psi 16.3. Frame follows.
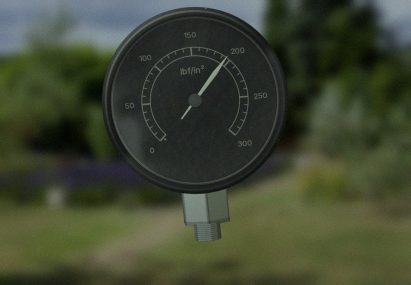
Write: psi 195
